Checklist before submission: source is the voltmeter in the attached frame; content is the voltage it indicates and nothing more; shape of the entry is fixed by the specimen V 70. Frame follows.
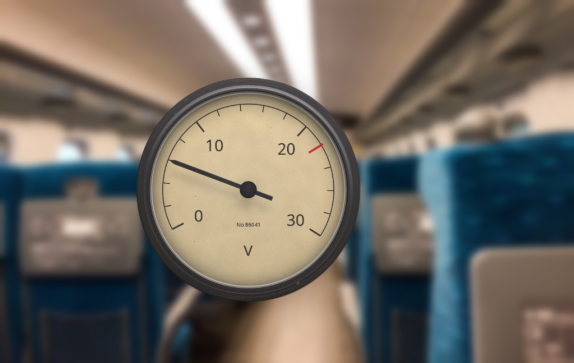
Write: V 6
